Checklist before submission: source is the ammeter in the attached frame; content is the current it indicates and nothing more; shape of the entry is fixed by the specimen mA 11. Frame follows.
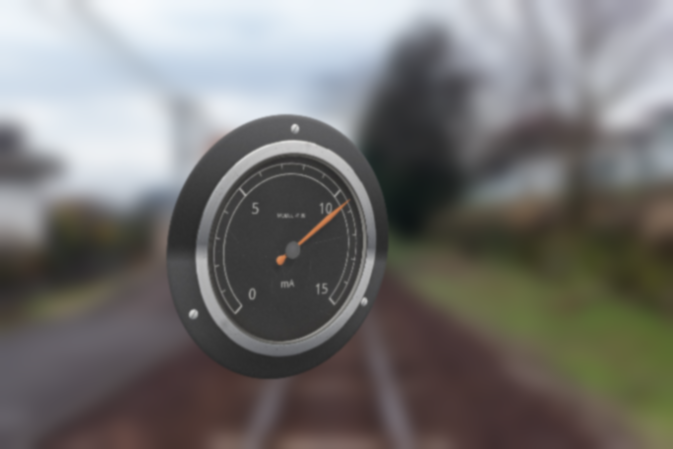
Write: mA 10.5
